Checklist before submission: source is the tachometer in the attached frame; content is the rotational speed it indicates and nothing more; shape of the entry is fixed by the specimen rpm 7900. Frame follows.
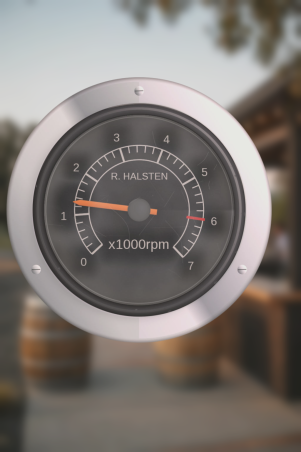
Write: rpm 1300
